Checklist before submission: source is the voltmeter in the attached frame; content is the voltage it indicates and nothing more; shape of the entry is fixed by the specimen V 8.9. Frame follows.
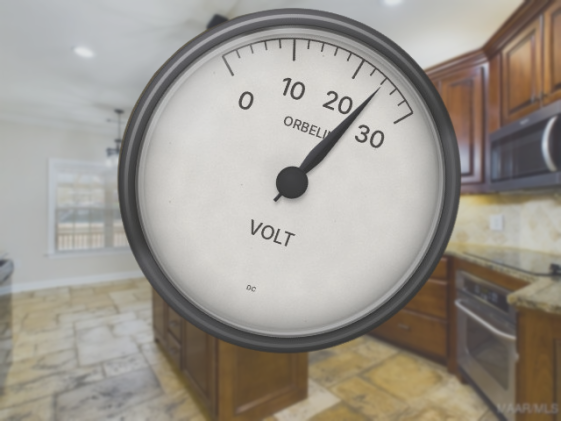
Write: V 24
